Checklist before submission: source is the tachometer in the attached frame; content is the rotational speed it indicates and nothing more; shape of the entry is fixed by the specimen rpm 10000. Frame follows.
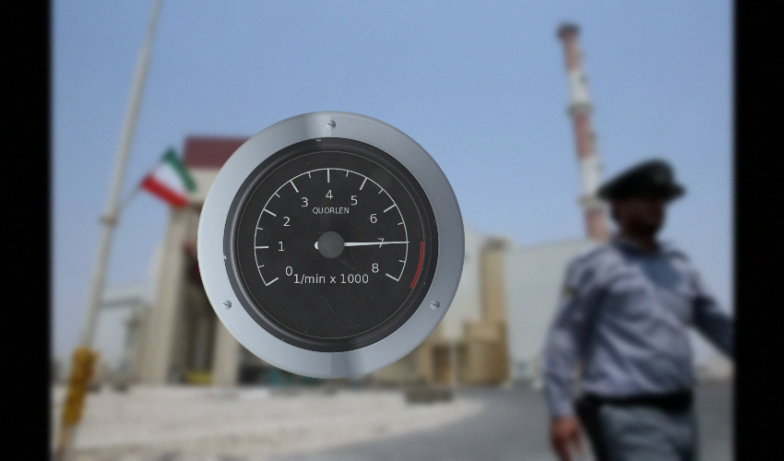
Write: rpm 7000
